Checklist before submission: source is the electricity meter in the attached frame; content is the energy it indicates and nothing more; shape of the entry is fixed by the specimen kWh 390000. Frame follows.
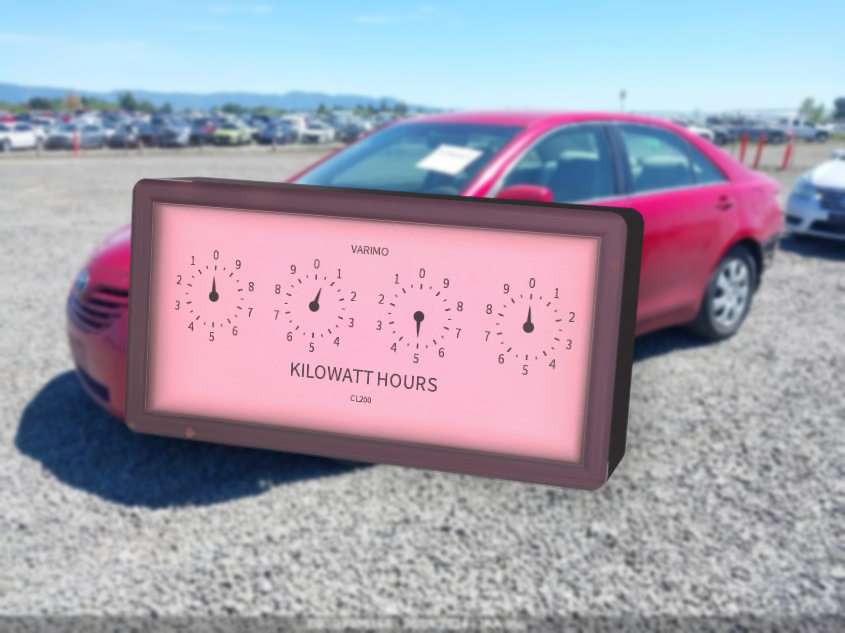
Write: kWh 50
